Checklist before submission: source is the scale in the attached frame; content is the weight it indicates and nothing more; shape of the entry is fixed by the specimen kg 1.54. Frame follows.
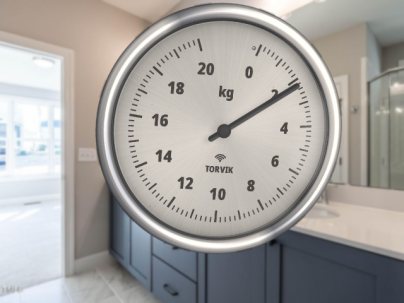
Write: kg 2.2
